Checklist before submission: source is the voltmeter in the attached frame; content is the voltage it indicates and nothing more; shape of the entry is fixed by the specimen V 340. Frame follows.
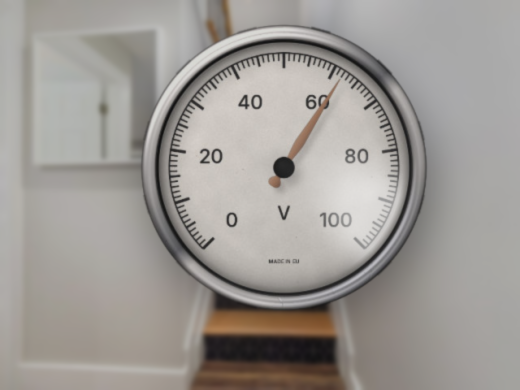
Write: V 62
